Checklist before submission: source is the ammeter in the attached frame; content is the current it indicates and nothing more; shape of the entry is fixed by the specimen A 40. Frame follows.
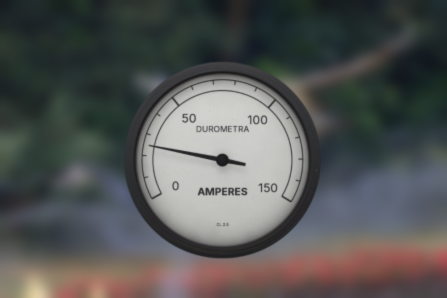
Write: A 25
